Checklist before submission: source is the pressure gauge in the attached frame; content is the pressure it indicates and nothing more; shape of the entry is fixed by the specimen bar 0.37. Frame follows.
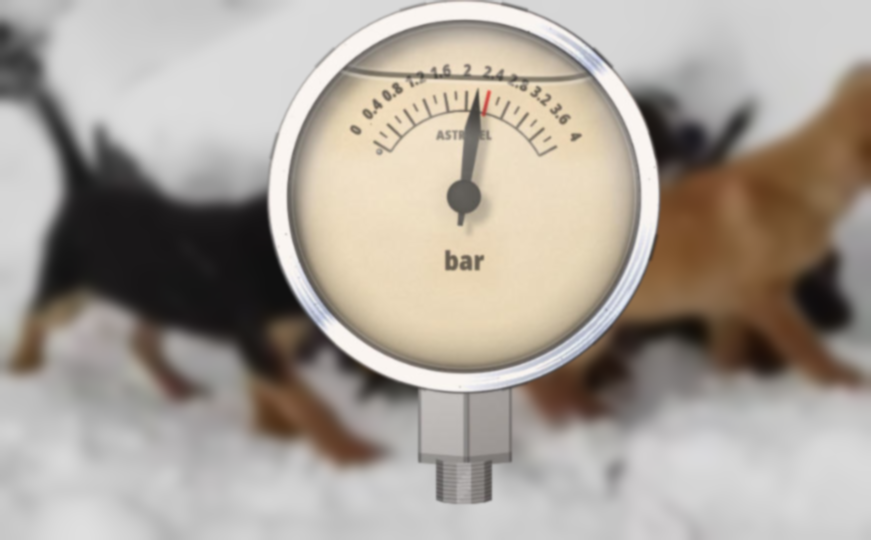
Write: bar 2.2
